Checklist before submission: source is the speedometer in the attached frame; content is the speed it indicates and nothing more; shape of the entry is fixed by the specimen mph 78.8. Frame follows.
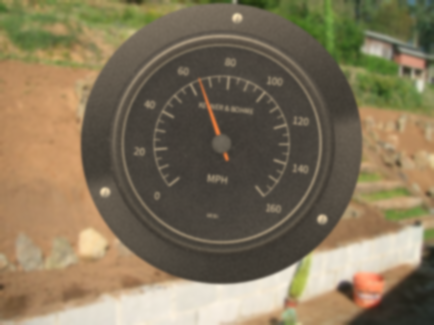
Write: mph 65
